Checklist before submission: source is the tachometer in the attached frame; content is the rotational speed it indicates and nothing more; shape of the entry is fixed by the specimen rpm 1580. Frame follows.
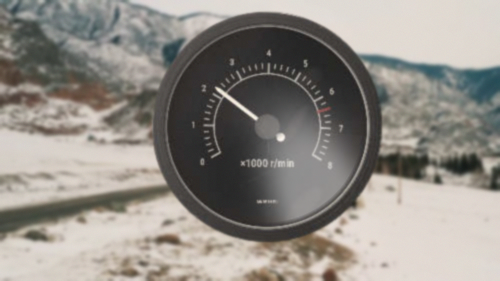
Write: rpm 2200
